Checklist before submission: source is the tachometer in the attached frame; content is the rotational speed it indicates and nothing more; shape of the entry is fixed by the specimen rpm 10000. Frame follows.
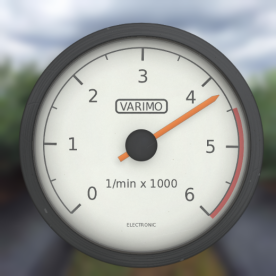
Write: rpm 4250
